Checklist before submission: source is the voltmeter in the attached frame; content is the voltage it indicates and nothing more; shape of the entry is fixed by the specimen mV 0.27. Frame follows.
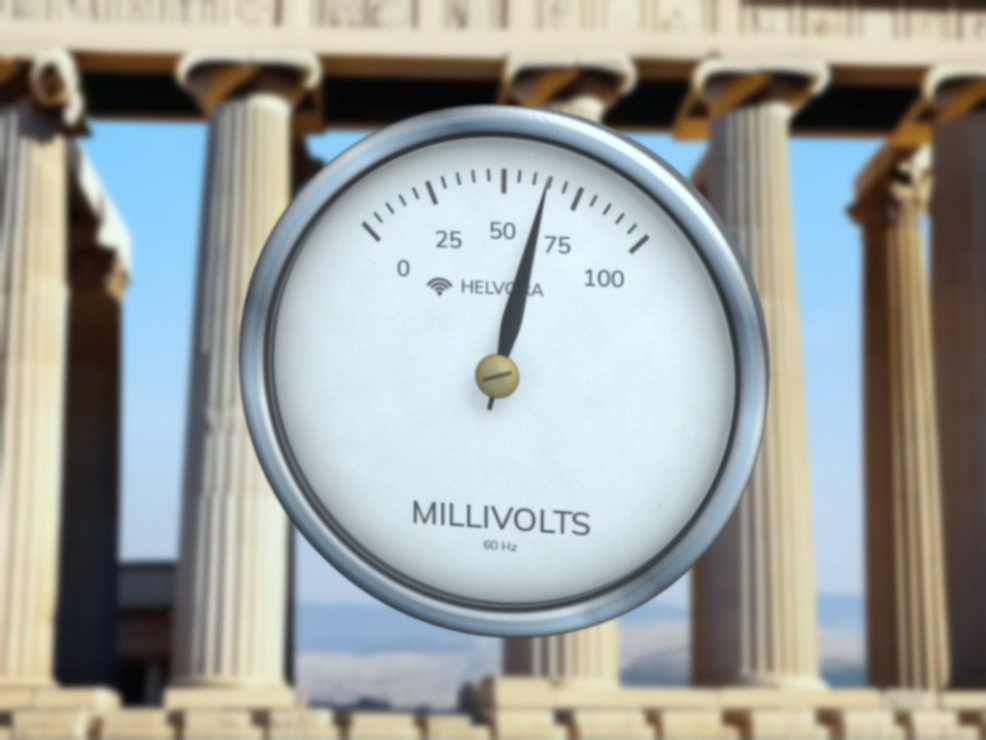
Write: mV 65
